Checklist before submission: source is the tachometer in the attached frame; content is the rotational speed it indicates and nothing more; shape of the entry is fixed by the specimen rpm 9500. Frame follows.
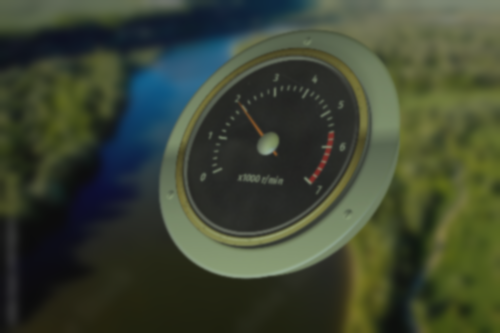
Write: rpm 2000
